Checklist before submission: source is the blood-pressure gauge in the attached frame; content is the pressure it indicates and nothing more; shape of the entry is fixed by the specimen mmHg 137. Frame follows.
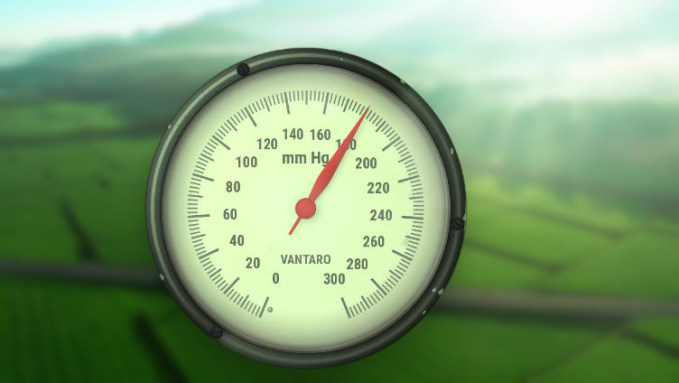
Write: mmHg 180
